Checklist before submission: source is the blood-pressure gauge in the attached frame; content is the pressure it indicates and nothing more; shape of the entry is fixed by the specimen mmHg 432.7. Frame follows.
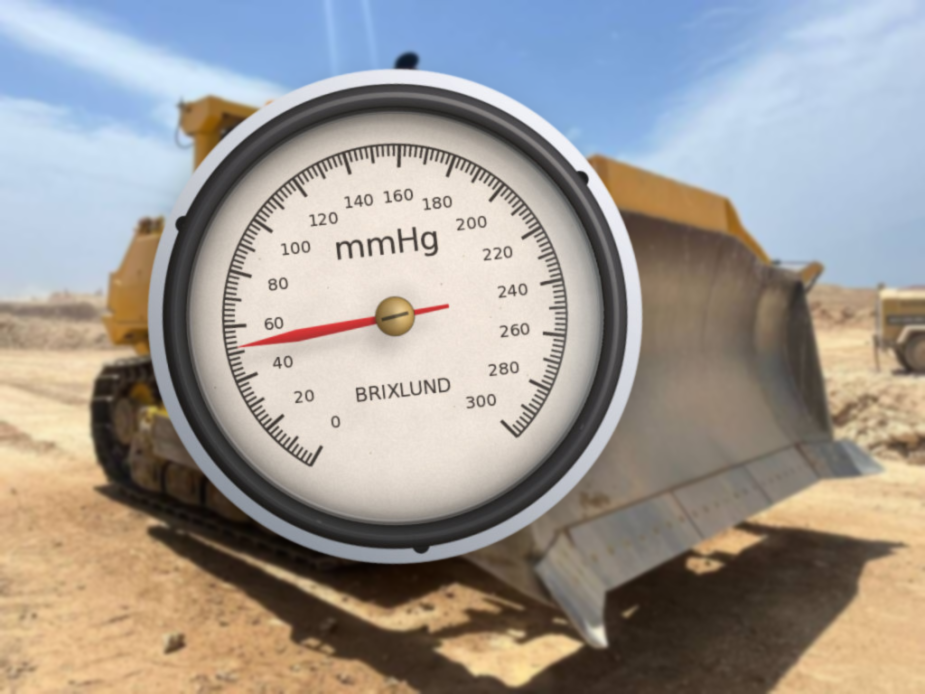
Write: mmHg 52
